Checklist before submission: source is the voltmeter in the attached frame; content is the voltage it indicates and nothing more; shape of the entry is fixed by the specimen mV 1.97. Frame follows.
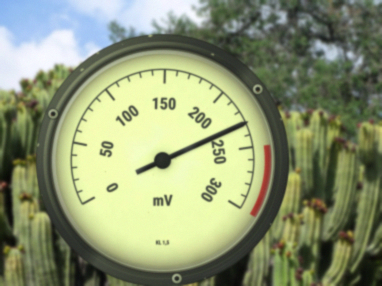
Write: mV 230
